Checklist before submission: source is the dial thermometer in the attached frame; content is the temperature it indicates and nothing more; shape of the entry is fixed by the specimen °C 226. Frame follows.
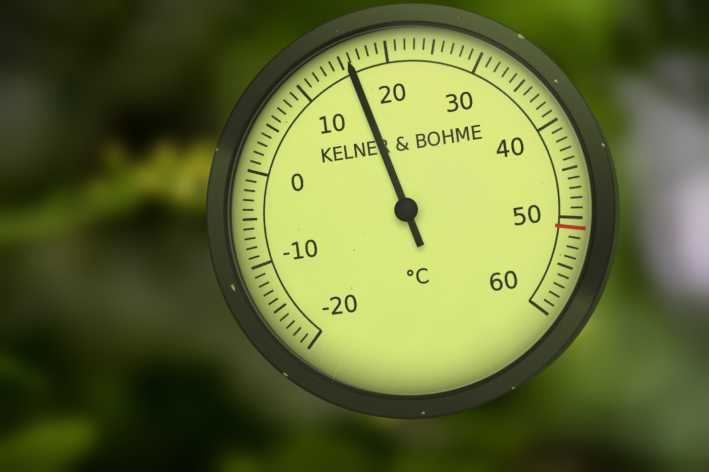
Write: °C 16
